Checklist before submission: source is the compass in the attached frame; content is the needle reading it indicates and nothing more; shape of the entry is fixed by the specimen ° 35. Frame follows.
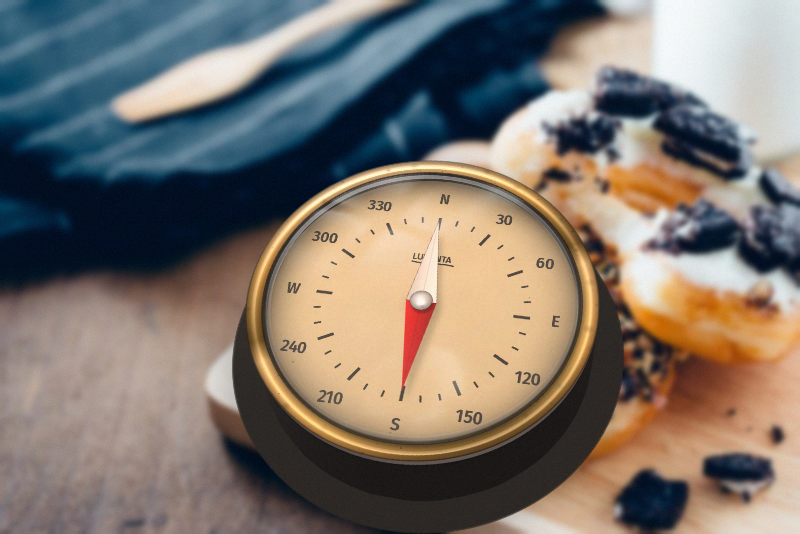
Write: ° 180
